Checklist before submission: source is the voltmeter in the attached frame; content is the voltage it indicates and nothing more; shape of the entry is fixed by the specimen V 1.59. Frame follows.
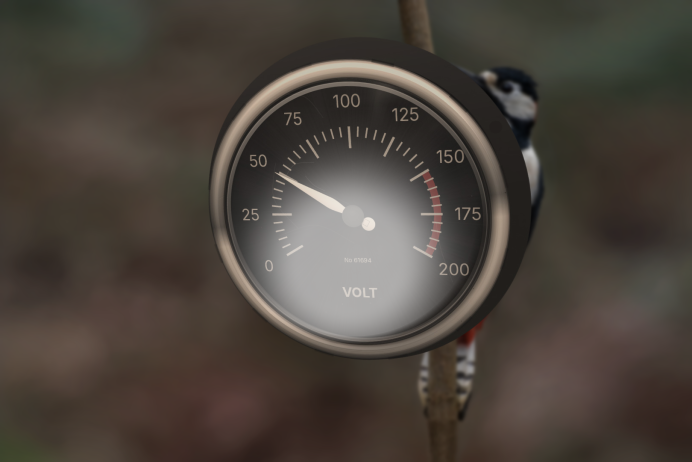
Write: V 50
